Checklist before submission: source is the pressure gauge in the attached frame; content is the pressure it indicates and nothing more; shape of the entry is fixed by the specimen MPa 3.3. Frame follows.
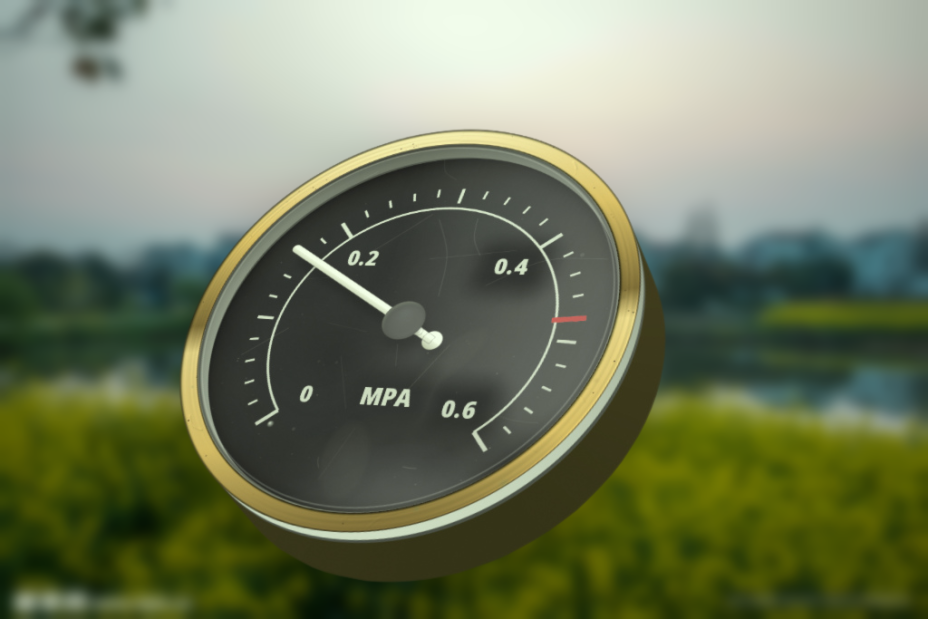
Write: MPa 0.16
